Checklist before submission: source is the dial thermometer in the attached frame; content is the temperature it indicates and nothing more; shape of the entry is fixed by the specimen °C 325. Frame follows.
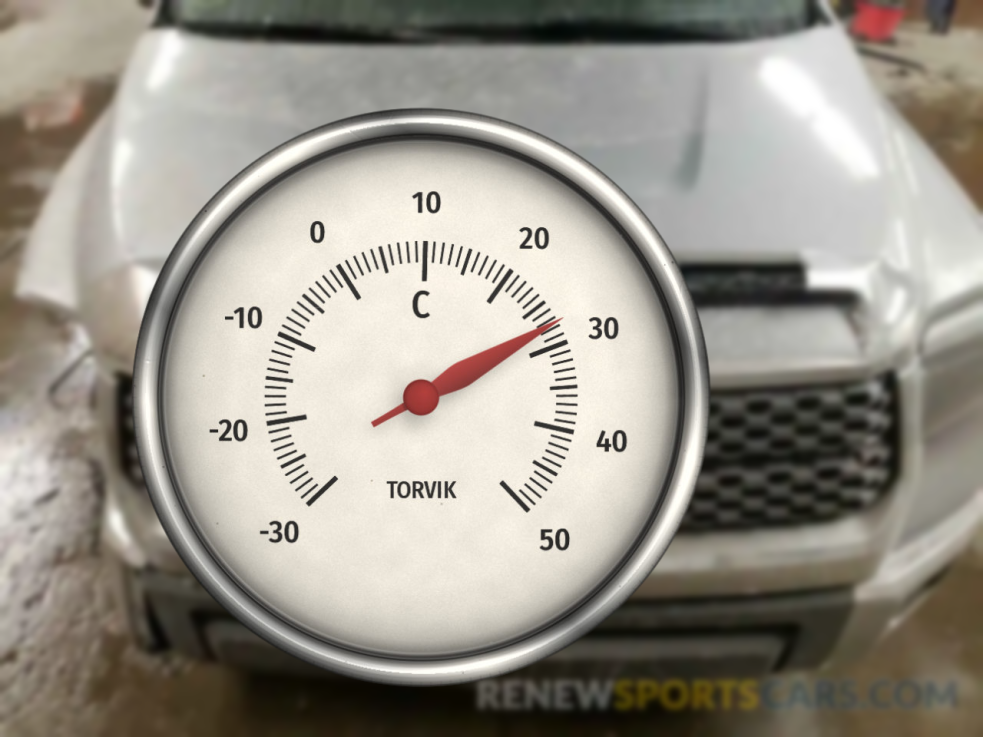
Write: °C 27.5
